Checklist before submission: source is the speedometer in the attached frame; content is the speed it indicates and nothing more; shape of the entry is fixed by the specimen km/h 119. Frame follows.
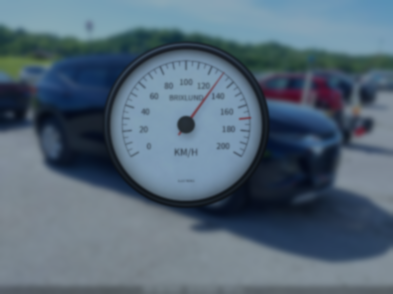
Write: km/h 130
